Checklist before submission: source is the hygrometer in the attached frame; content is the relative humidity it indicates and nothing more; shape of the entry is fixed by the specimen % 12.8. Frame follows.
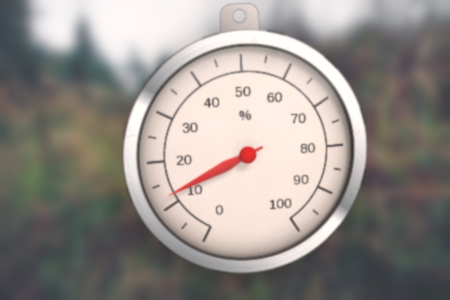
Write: % 12.5
